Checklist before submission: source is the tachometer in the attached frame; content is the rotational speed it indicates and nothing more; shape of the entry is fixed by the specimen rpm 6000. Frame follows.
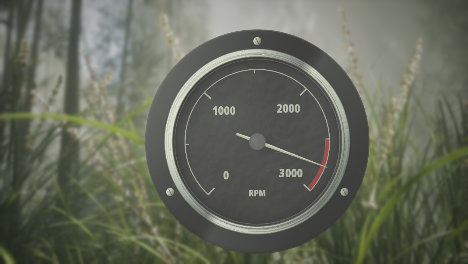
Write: rpm 2750
